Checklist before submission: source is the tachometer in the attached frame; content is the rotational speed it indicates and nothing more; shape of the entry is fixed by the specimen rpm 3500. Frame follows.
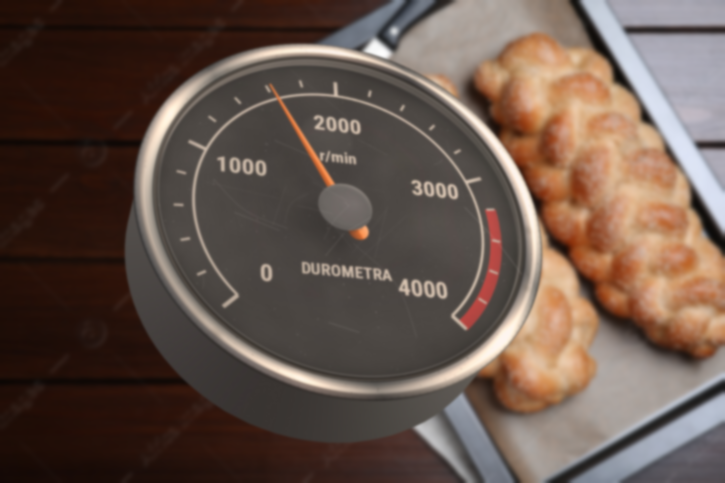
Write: rpm 1600
